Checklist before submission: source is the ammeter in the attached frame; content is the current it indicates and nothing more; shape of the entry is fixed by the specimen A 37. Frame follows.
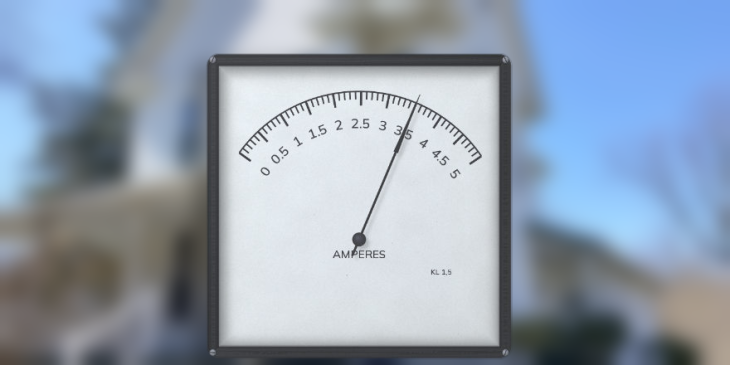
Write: A 3.5
